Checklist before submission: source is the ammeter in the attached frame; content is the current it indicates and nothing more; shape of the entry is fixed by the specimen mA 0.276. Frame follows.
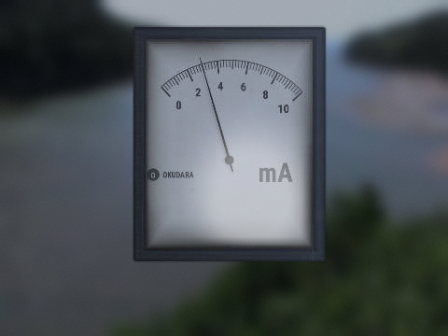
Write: mA 3
